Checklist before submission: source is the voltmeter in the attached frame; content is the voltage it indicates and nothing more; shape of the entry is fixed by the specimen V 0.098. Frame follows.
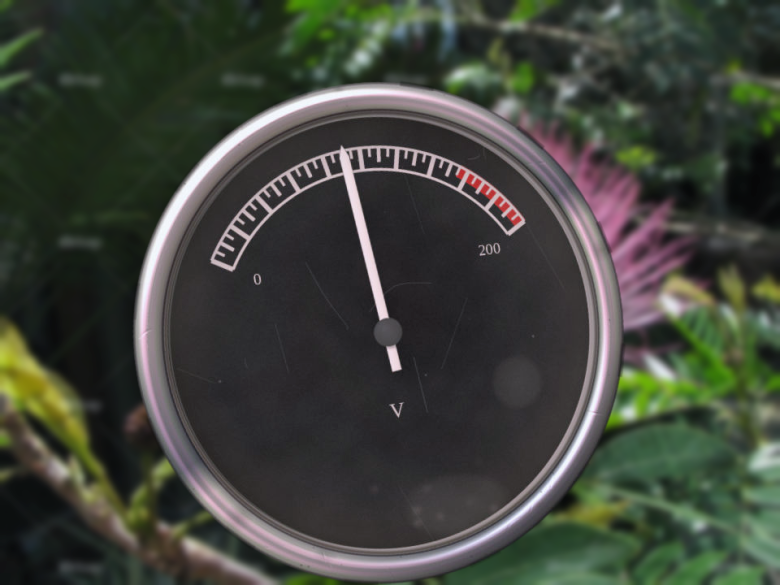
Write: V 90
